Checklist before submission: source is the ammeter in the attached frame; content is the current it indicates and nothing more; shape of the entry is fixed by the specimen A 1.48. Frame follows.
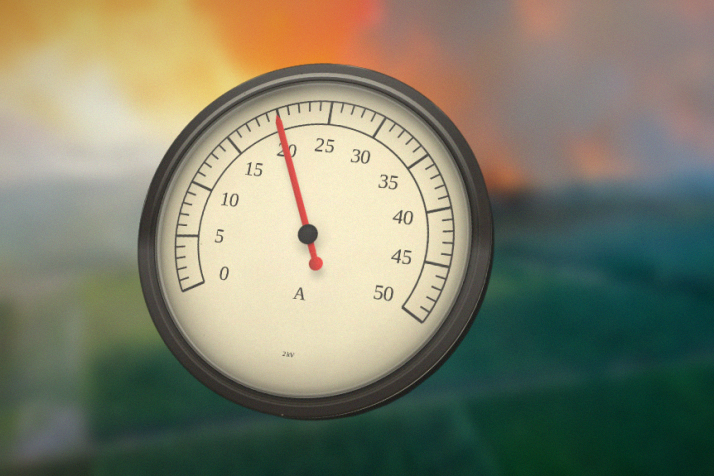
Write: A 20
